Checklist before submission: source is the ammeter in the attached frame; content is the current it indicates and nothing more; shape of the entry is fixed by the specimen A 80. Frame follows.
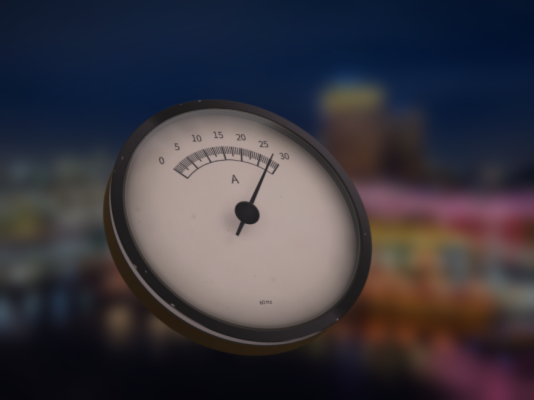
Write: A 27.5
